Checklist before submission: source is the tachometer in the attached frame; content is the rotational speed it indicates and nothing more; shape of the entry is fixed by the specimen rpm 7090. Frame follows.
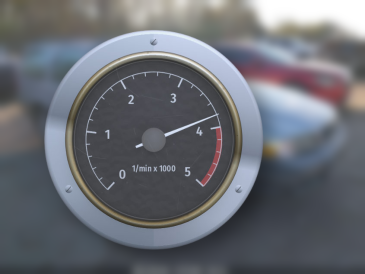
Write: rpm 3800
